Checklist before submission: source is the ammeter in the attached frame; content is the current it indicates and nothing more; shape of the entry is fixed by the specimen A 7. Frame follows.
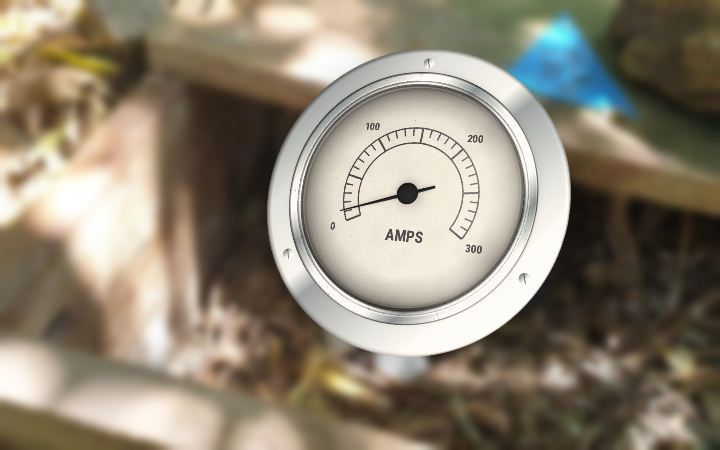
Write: A 10
